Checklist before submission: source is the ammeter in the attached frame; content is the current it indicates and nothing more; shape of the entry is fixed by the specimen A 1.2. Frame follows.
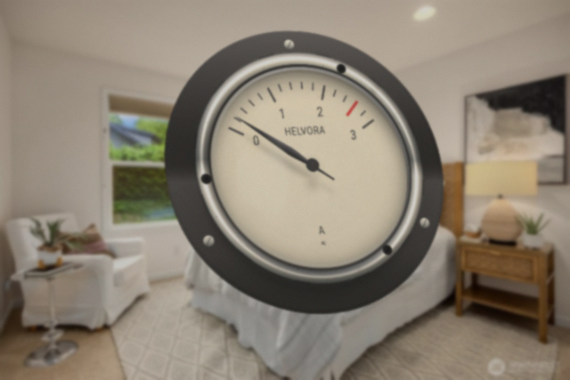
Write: A 0.2
